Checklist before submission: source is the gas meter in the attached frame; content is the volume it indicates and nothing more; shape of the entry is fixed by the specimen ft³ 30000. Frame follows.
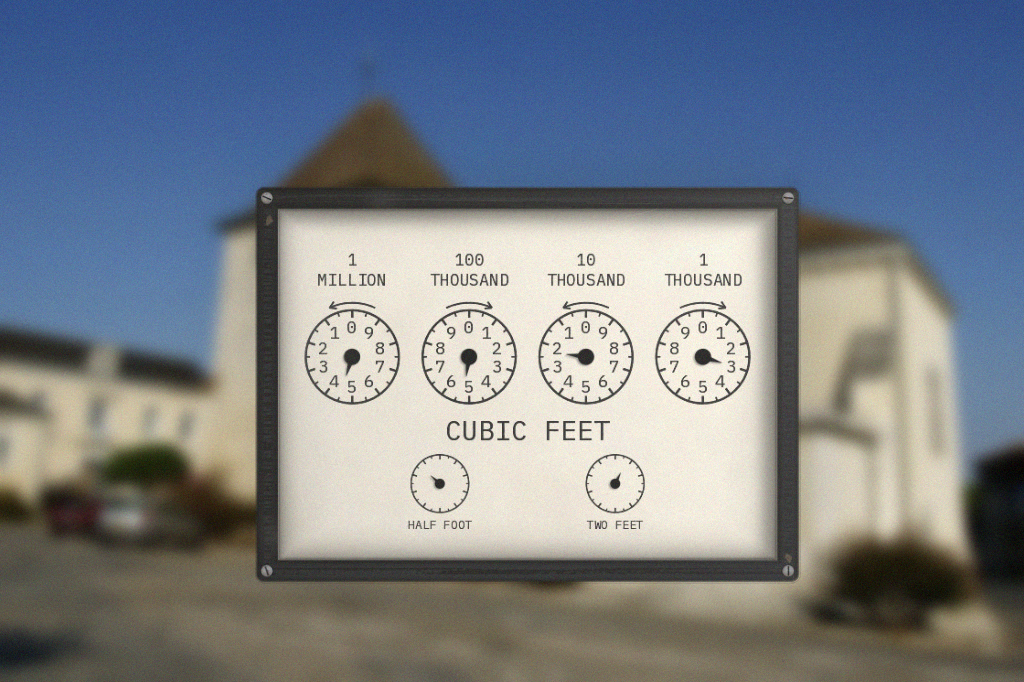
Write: ft³ 452300
